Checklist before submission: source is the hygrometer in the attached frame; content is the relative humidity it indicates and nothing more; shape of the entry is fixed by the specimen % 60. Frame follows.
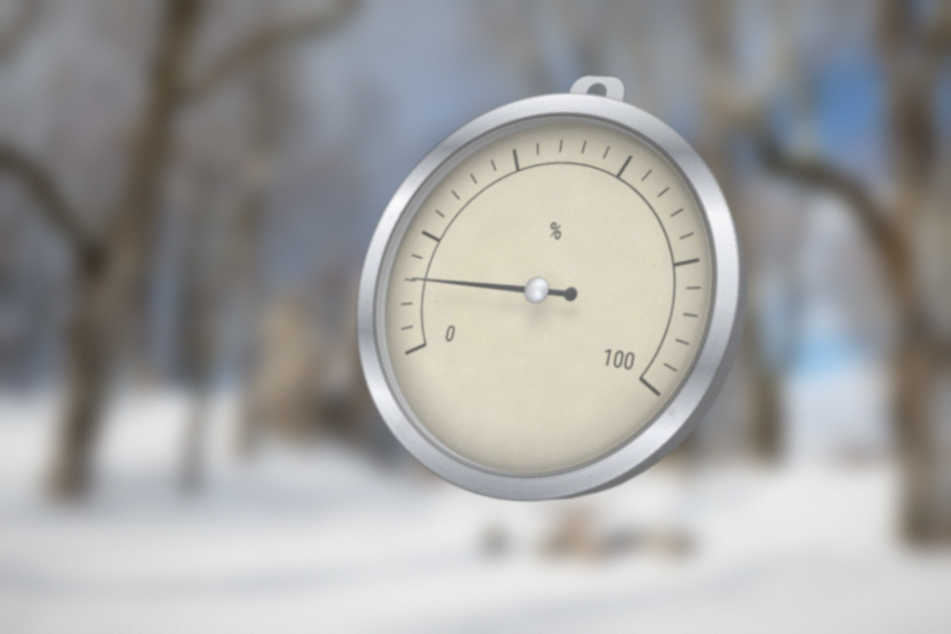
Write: % 12
